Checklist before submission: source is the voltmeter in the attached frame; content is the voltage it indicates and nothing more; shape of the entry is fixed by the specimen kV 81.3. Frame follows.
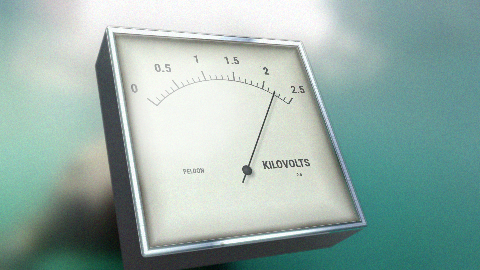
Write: kV 2.2
